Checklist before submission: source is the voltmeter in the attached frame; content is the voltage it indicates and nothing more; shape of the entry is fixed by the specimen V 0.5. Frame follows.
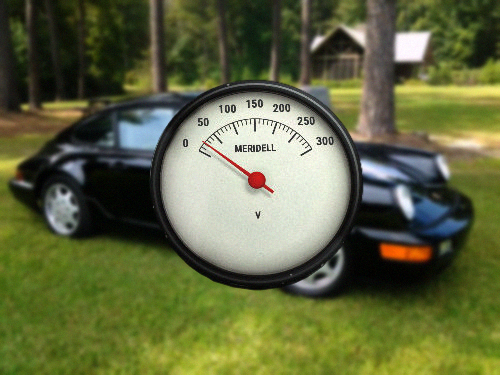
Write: V 20
